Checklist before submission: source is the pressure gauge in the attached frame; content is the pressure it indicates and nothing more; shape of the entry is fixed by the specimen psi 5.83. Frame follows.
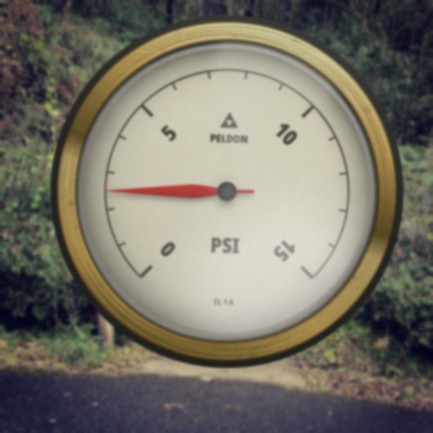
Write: psi 2.5
